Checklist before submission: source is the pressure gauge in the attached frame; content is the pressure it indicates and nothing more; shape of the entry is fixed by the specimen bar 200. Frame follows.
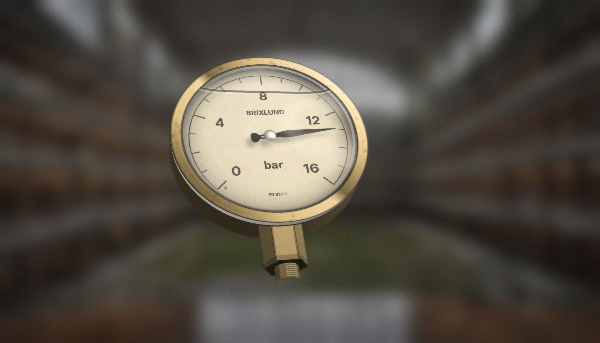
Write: bar 13
